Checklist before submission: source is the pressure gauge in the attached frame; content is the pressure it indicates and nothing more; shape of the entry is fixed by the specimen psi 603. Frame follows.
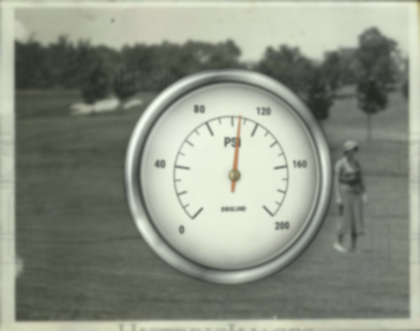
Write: psi 105
